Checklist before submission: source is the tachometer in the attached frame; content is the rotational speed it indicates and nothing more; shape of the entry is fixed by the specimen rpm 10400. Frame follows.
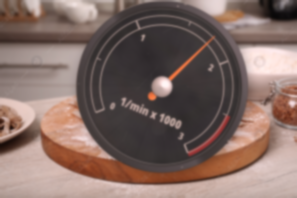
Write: rpm 1750
